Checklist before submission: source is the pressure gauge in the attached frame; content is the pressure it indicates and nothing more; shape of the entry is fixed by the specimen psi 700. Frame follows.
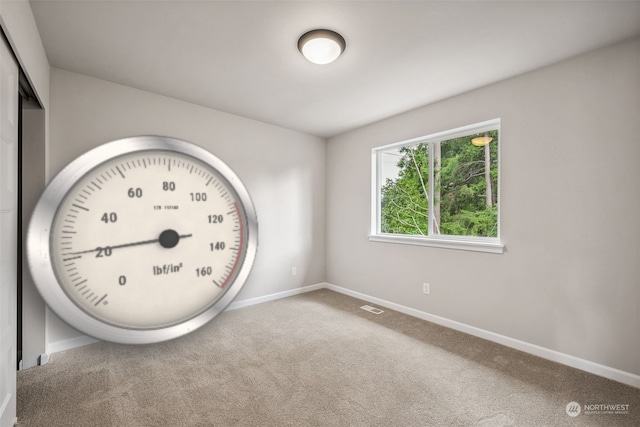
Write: psi 22
